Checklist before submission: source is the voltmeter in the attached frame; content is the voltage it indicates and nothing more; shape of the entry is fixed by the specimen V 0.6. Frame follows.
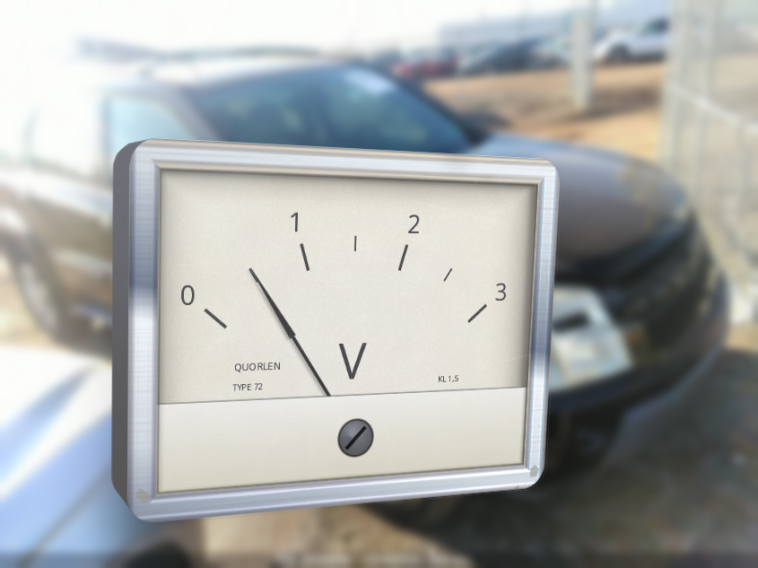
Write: V 0.5
